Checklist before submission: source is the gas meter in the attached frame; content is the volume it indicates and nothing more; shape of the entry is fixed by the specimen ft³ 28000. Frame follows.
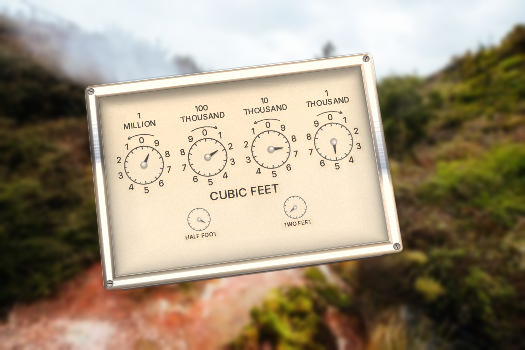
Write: ft³ 917500
